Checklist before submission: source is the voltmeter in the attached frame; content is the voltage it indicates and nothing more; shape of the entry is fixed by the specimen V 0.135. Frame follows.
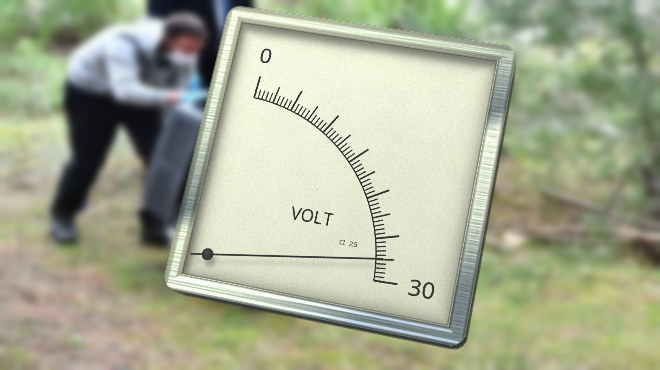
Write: V 27.5
